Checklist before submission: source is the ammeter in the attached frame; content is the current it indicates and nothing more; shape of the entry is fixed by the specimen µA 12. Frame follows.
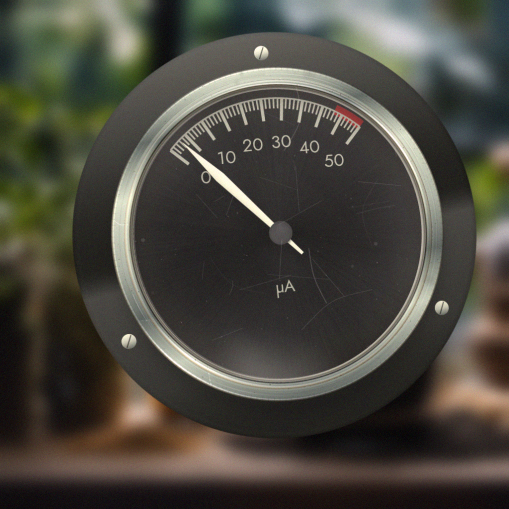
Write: µA 3
